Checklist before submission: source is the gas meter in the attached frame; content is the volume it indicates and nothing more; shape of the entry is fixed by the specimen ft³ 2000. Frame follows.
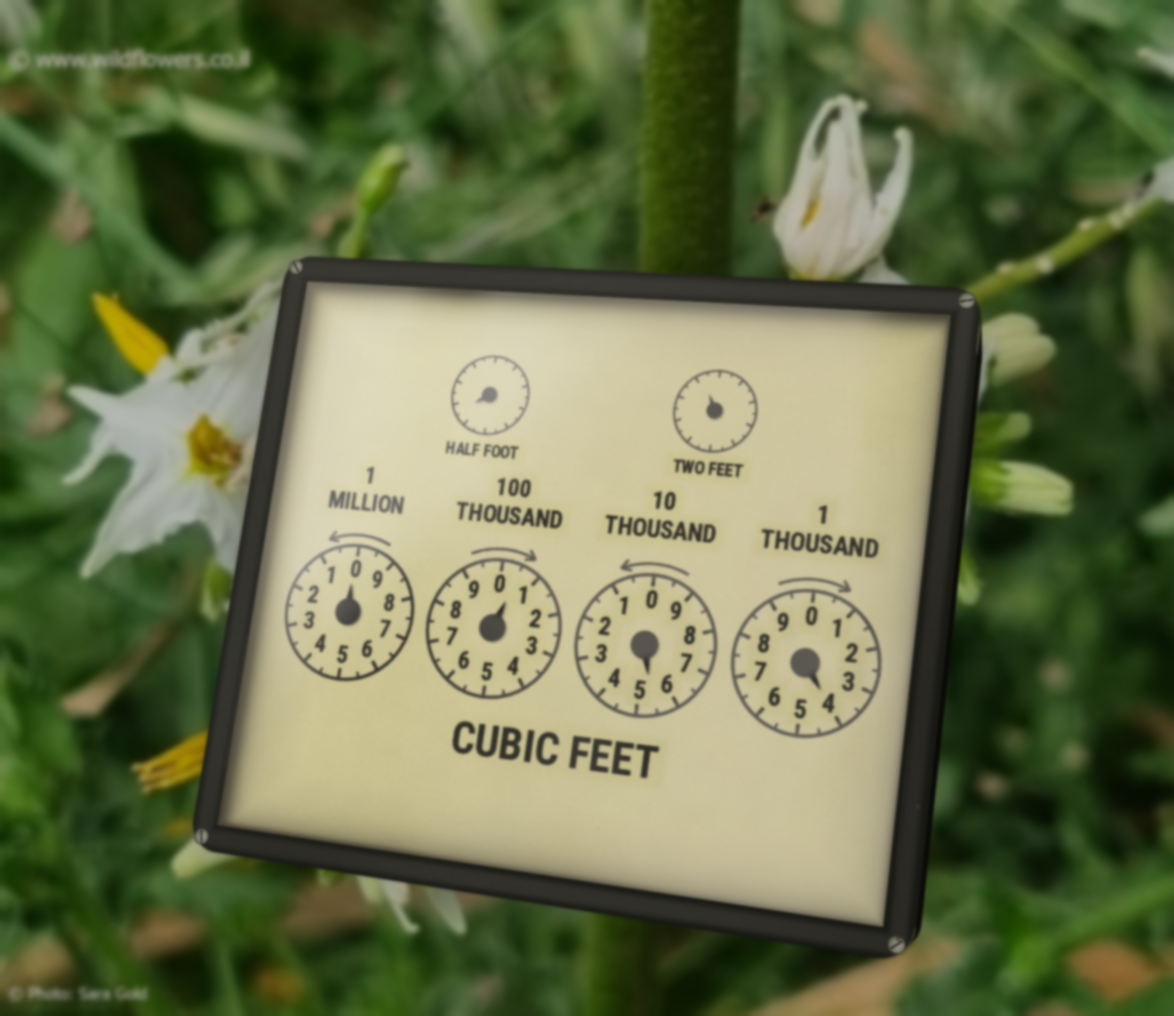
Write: ft³ 5400
